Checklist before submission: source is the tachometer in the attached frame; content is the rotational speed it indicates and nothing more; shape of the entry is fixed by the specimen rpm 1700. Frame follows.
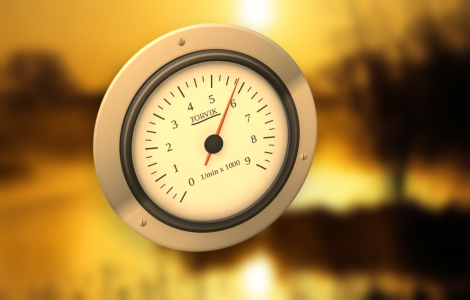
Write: rpm 5750
